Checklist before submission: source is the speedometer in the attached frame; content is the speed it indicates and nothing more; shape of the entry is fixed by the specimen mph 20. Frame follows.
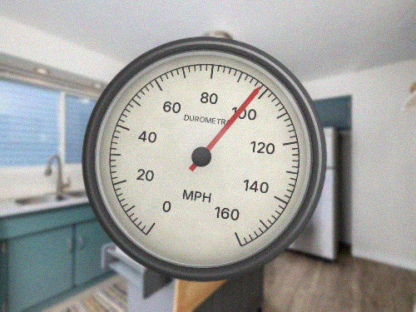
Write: mph 98
